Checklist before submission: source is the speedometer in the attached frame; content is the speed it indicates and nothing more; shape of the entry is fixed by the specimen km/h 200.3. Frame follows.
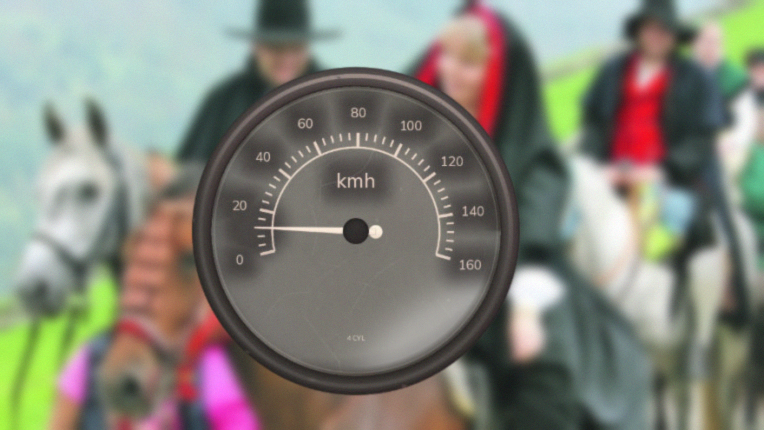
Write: km/h 12
